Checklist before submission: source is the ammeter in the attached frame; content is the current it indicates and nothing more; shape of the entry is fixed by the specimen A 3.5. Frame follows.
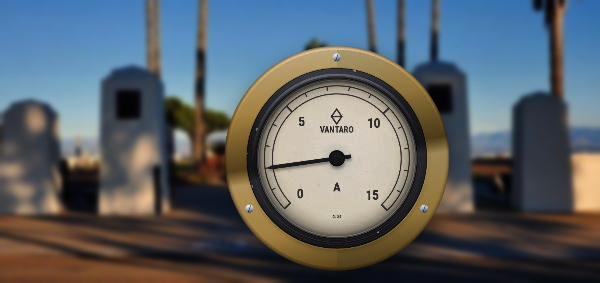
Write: A 2
